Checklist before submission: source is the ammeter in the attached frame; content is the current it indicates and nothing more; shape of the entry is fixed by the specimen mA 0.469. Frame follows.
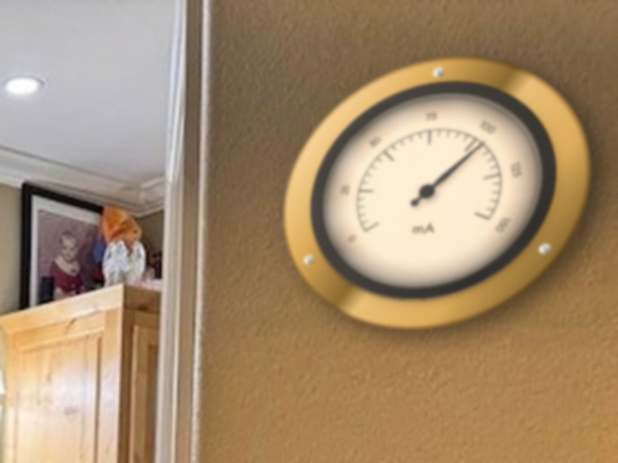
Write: mA 105
